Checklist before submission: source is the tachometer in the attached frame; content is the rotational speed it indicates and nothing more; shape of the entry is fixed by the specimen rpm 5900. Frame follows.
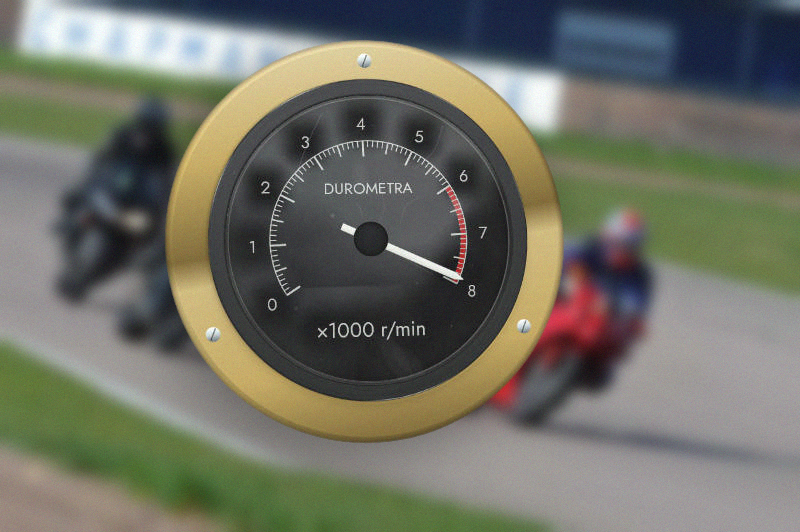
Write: rpm 7900
